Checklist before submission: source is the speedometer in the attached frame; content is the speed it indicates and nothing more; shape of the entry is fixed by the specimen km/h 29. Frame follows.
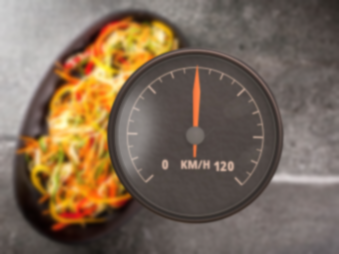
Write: km/h 60
